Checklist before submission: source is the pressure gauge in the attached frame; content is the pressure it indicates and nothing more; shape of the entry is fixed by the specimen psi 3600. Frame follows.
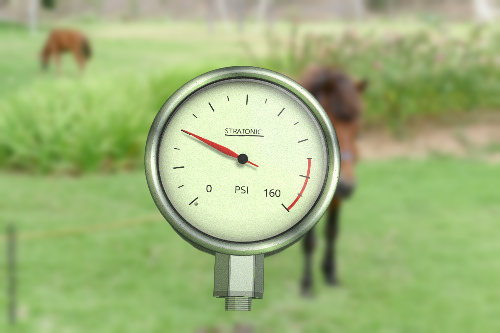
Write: psi 40
